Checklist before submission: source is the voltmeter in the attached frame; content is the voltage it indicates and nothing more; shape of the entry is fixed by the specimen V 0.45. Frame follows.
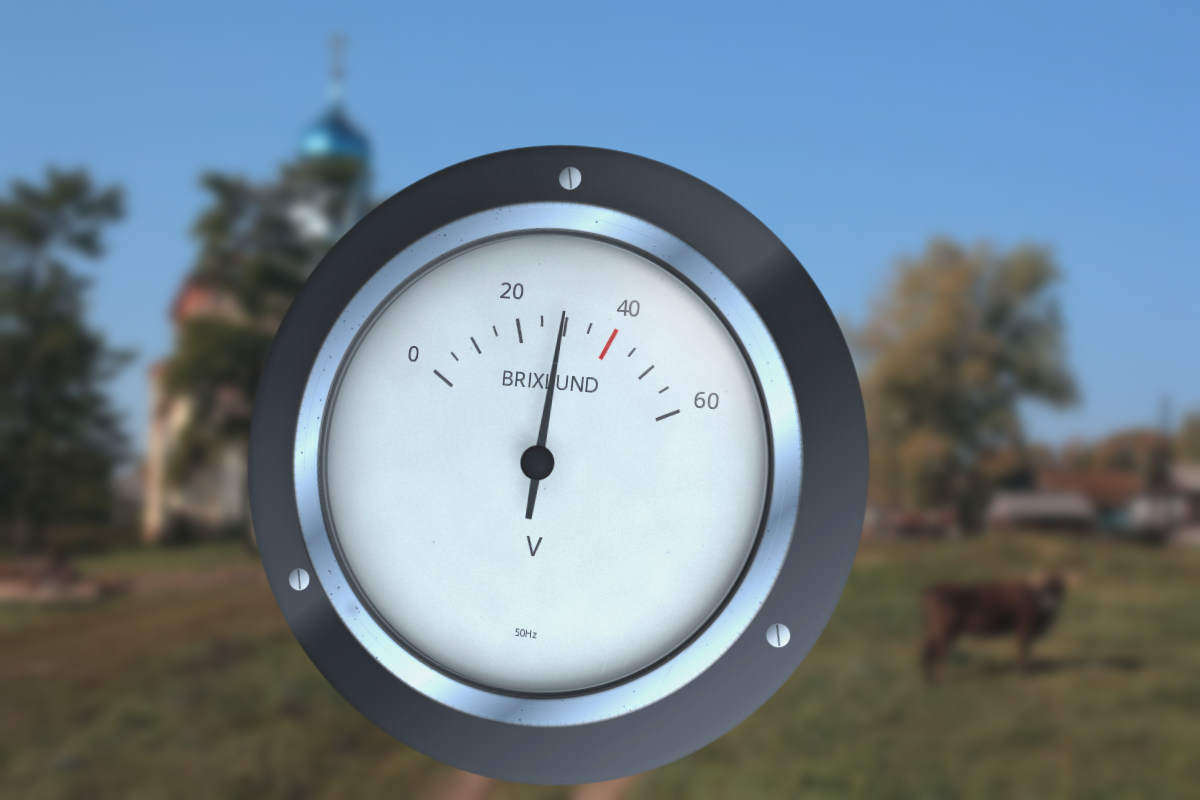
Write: V 30
